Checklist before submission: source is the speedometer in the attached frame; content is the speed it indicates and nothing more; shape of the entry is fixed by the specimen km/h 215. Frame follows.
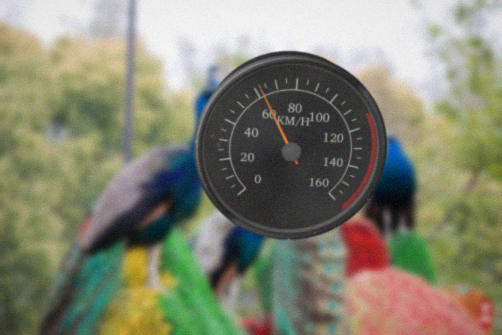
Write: km/h 62.5
